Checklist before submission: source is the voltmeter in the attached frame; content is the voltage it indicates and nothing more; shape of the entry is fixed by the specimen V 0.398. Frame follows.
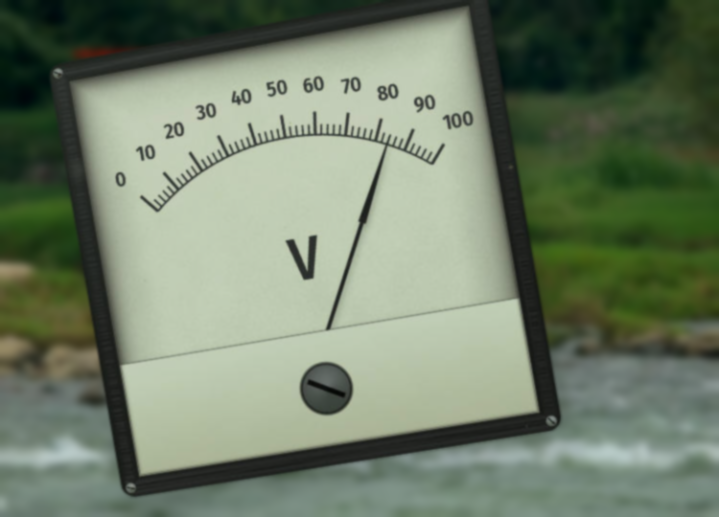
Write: V 84
